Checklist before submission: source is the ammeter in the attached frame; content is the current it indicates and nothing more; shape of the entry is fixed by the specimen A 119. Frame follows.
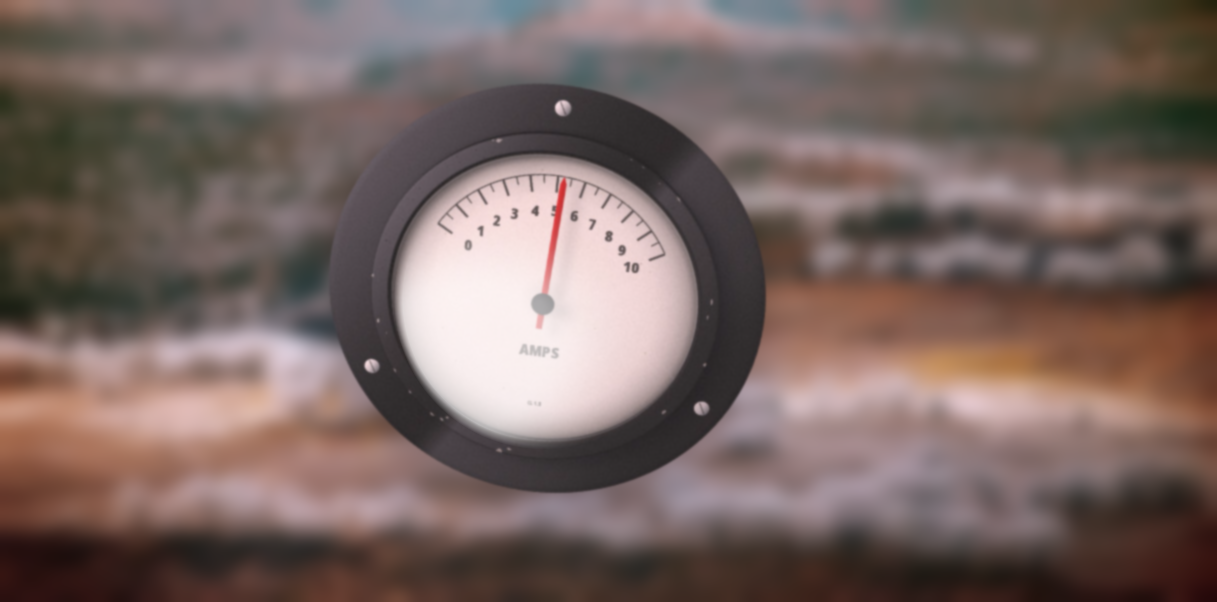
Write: A 5.25
